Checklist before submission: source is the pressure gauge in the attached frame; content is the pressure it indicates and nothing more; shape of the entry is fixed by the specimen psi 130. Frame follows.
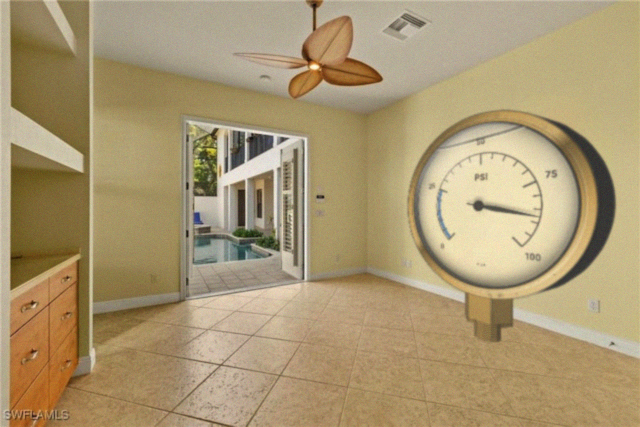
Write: psi 87.5
